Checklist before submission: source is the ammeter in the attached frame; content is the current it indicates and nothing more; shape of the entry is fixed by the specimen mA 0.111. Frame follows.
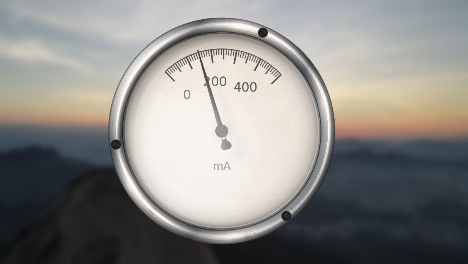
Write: mA 150
